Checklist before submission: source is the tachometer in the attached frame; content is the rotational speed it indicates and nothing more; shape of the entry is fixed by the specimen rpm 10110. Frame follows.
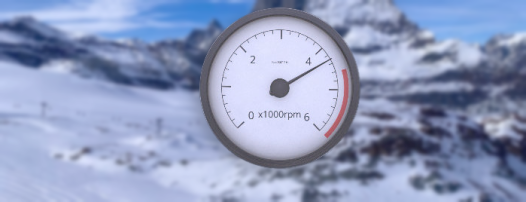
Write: rpm 4300
